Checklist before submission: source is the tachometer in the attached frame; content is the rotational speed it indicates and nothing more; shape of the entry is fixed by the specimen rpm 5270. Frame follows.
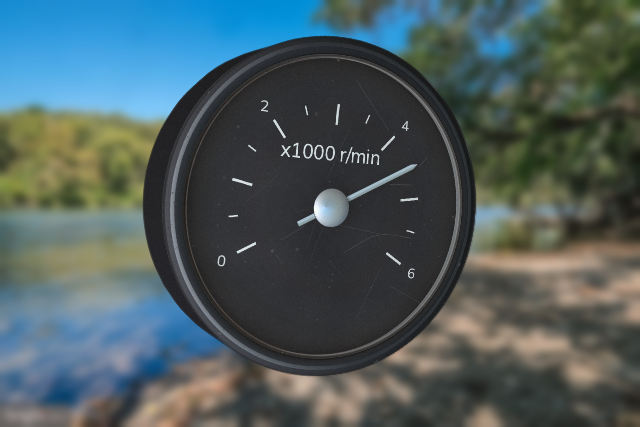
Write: rpm 4500
